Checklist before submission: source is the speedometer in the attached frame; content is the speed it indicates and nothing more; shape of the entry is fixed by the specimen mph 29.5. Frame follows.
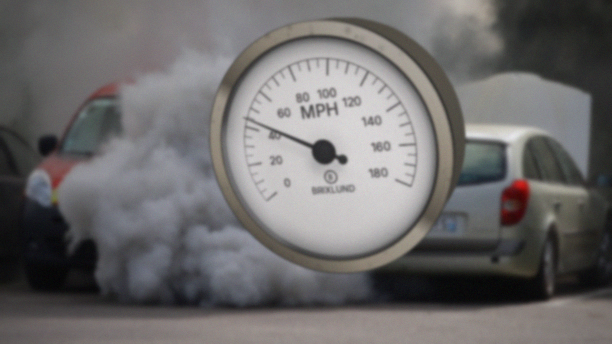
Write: mph 45
